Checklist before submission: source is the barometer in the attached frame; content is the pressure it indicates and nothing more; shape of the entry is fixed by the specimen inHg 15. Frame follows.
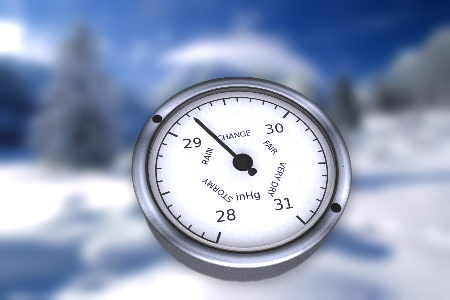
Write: inHg 29.2
